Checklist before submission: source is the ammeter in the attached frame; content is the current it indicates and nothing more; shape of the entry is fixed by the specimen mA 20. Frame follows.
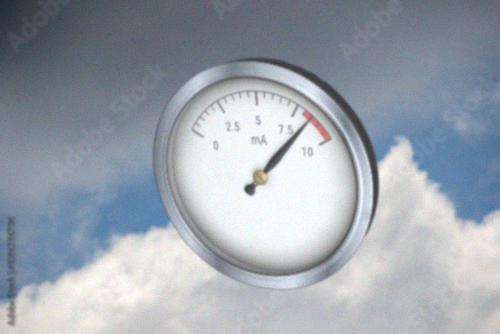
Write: mA 8.5
